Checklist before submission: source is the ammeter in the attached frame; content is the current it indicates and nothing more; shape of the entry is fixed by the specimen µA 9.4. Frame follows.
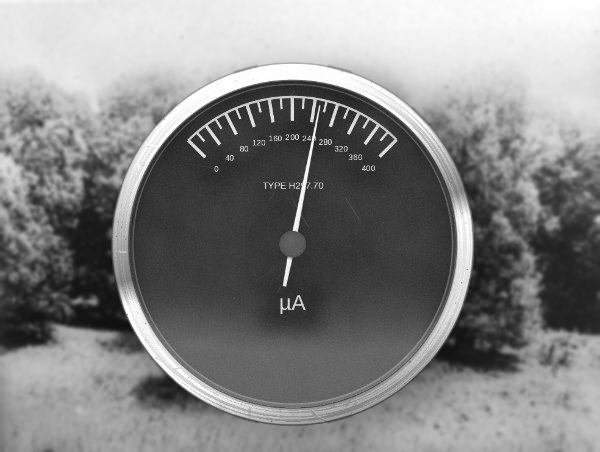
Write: µA 250
